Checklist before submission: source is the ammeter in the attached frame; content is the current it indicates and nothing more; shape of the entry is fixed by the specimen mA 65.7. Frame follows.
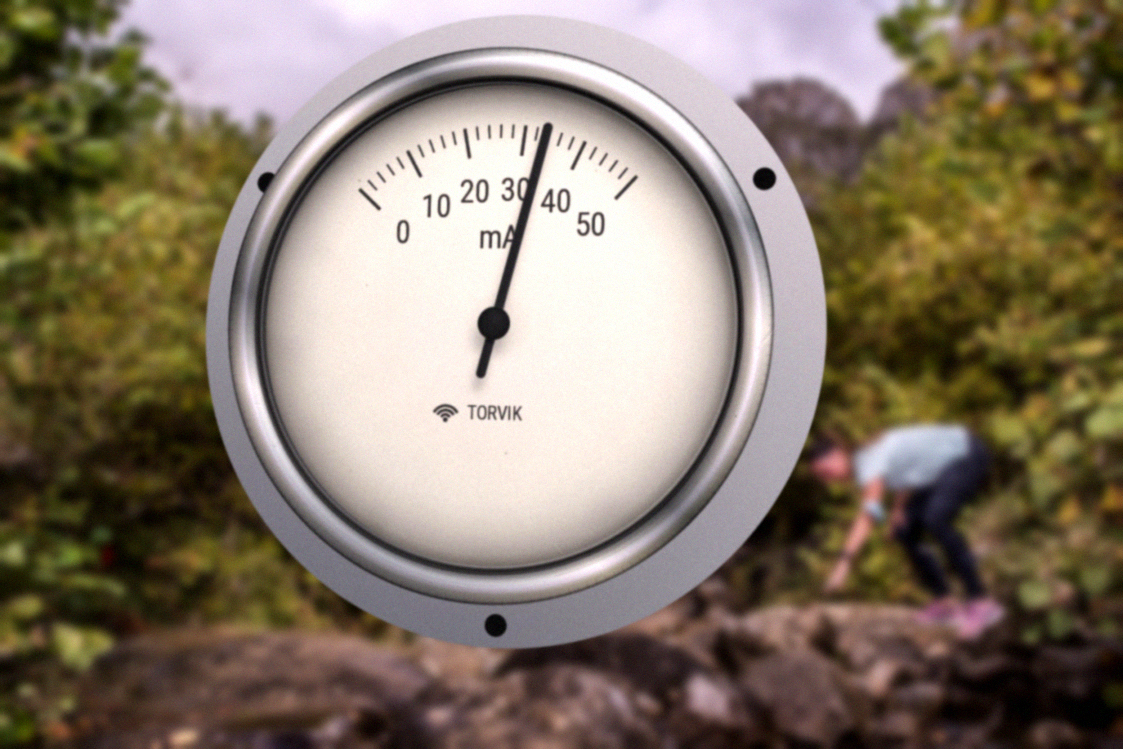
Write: mA 34
